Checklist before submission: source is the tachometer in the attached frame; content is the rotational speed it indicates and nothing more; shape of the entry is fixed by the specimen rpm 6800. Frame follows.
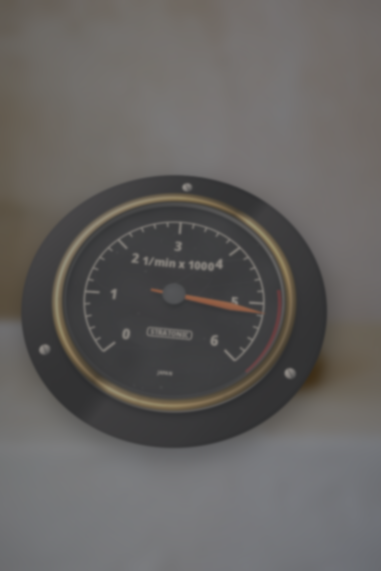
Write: rpm 5200
